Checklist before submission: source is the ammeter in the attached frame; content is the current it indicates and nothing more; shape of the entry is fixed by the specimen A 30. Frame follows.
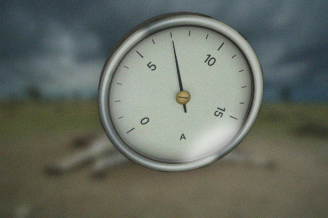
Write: A 7
